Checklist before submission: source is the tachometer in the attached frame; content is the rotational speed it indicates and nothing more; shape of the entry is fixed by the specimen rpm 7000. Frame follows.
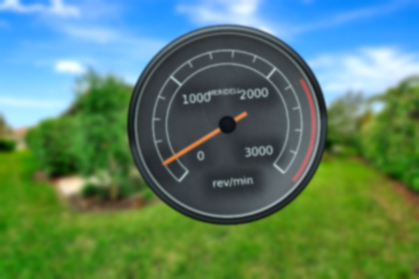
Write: rpm 200
